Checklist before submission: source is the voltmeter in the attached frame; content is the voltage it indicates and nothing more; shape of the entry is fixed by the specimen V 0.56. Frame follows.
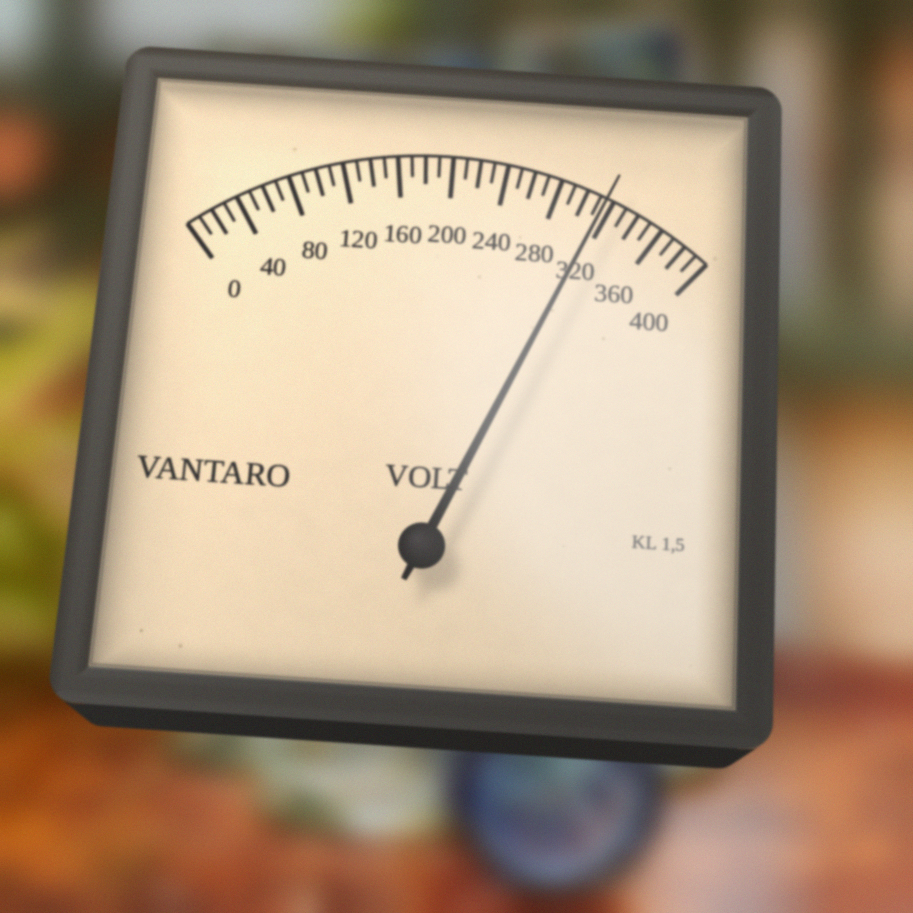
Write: V 315
